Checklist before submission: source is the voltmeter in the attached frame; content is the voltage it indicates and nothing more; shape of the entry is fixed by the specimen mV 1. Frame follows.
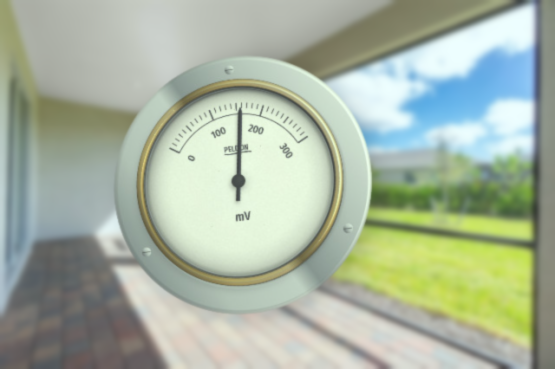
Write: mV 160
